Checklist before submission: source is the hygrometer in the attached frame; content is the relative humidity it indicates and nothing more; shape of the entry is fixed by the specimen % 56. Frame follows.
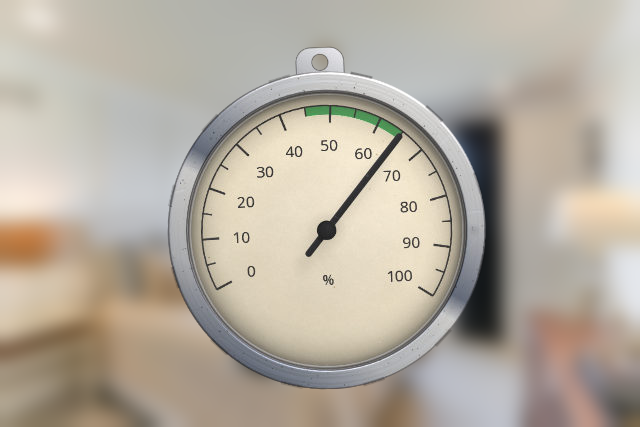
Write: % 65
